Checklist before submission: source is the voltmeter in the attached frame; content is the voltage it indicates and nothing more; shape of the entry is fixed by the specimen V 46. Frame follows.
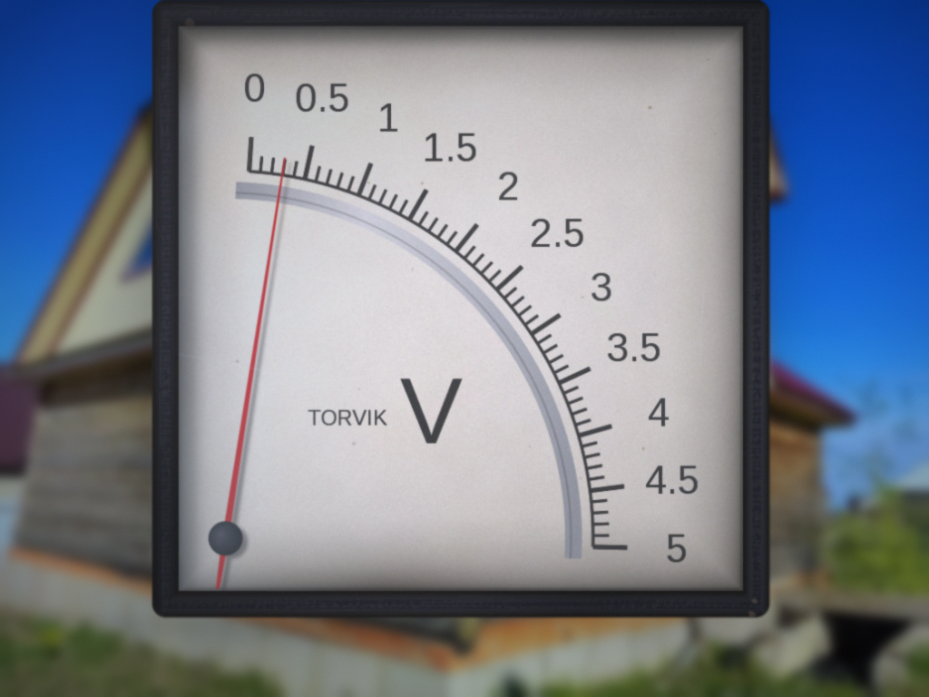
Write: V 0.3
